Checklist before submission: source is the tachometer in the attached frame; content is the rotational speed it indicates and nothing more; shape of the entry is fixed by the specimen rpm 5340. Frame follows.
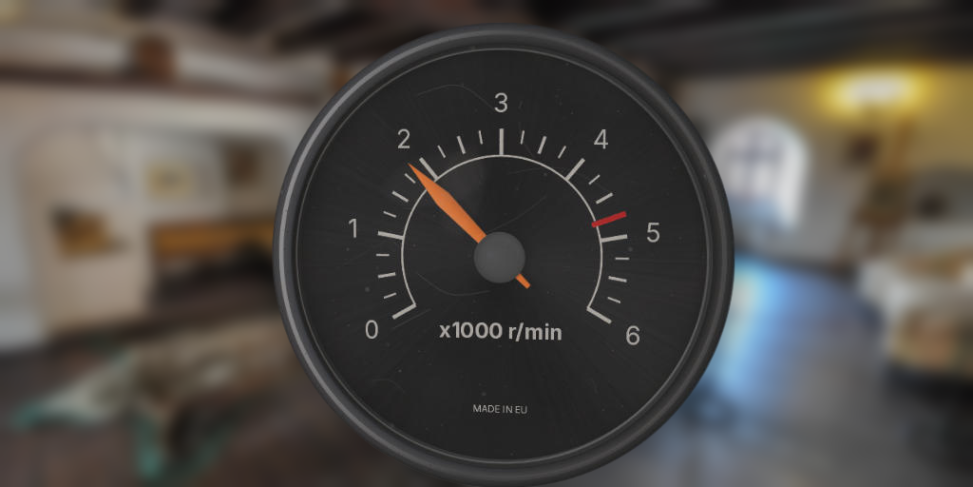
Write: rpm 1875
